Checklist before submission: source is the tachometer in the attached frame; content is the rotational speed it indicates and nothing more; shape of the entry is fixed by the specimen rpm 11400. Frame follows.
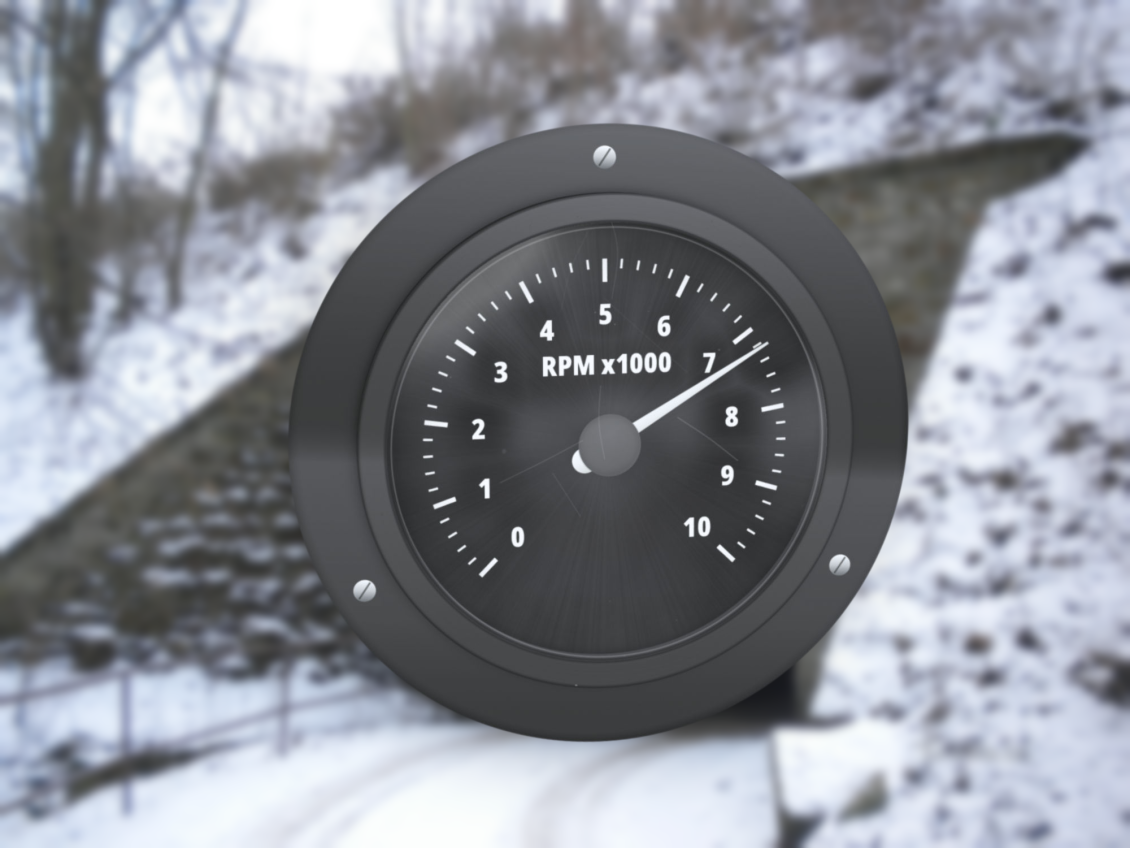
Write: rpm 7200
